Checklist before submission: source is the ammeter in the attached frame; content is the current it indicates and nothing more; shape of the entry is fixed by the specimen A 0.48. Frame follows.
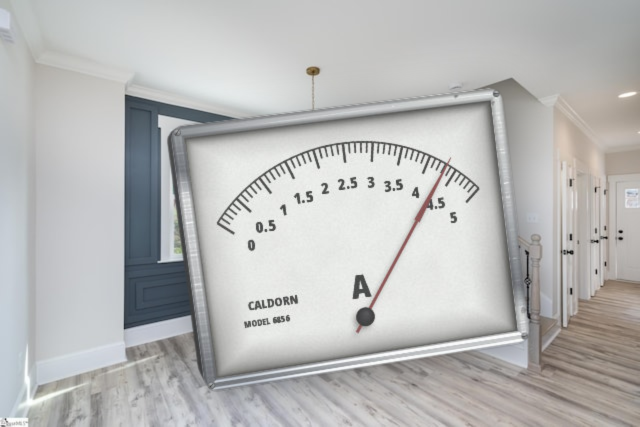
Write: A 4.3
